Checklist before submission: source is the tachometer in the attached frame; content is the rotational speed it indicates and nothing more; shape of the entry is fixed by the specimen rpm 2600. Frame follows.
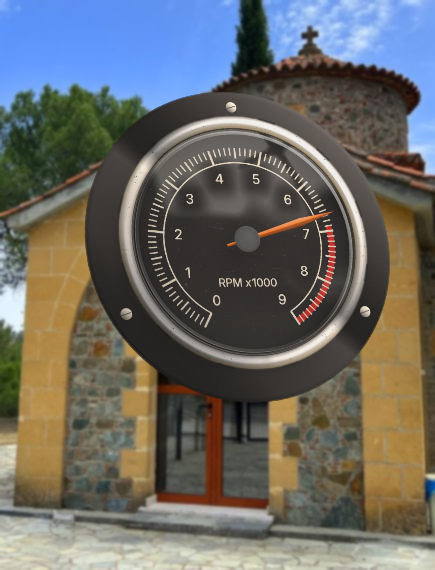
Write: rpm 6700
